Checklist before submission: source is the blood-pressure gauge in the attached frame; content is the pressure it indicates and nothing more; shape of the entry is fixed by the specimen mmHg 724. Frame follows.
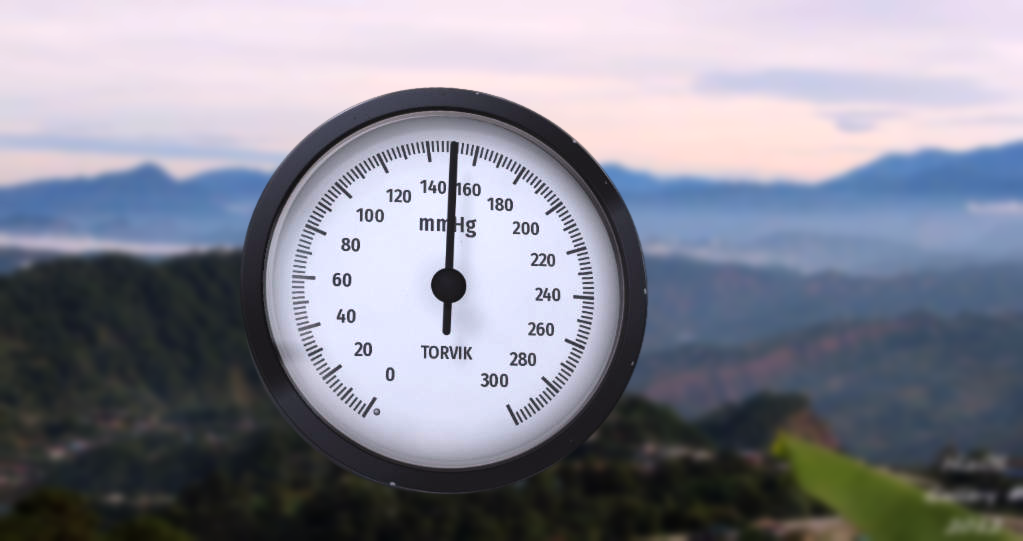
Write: mmHg 150
